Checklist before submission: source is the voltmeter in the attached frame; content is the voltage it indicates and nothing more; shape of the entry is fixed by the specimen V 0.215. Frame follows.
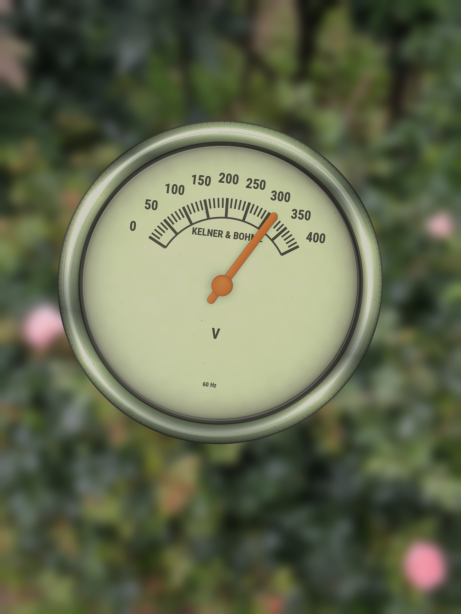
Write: V 310
